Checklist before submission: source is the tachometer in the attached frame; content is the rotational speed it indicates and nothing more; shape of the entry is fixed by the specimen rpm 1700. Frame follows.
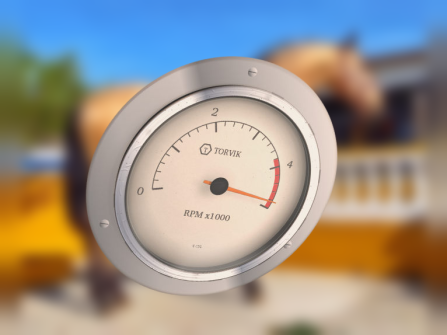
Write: rpm 4800
